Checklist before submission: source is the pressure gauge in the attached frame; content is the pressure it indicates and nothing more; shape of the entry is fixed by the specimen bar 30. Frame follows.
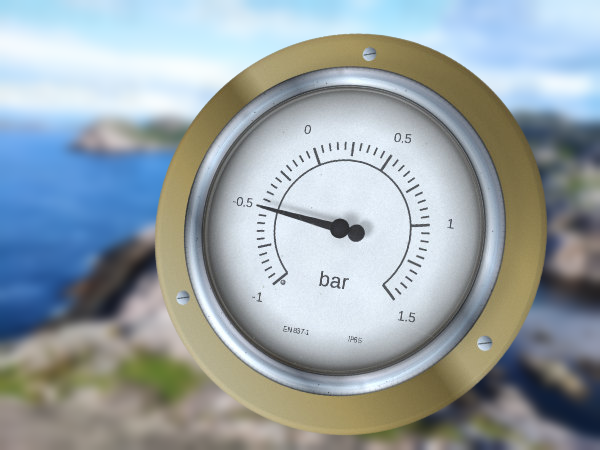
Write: bar -0.5
